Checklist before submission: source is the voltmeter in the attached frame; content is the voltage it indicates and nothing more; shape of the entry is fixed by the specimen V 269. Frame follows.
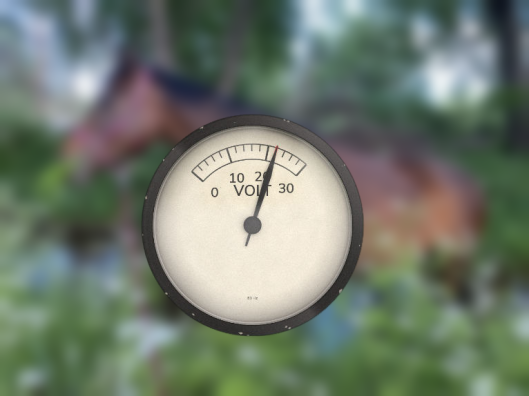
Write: V 22
